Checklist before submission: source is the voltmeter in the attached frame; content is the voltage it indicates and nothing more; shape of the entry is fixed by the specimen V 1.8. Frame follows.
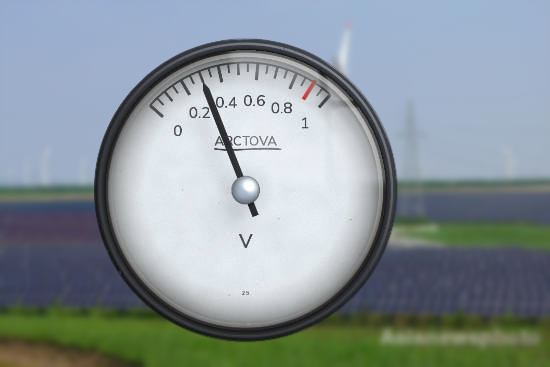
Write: V 0.3
